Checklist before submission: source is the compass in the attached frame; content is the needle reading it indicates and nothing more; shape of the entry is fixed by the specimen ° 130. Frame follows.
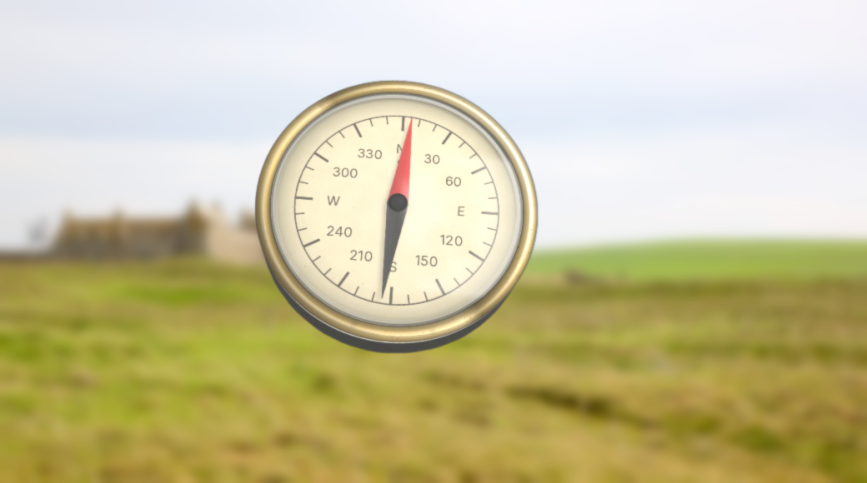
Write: ° 5
